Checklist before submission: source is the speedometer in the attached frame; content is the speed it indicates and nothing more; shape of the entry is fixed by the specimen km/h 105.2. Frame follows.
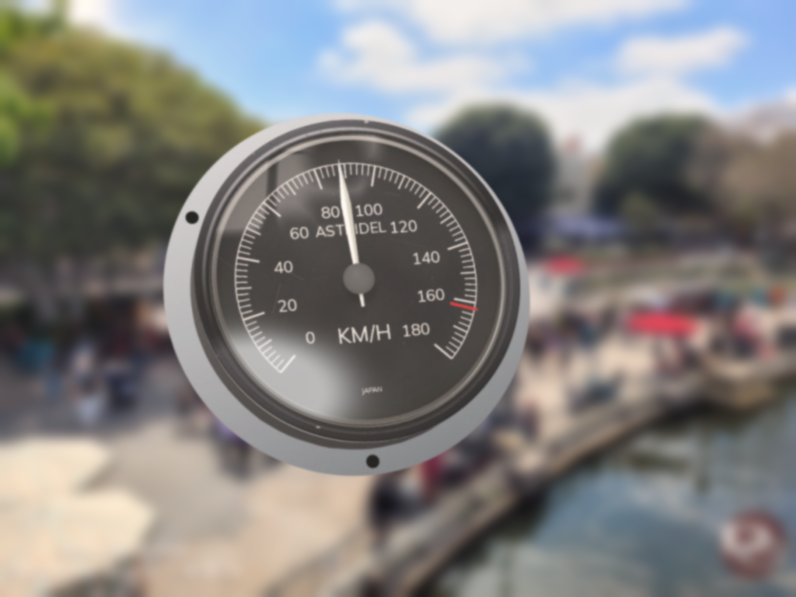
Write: km/h 88
